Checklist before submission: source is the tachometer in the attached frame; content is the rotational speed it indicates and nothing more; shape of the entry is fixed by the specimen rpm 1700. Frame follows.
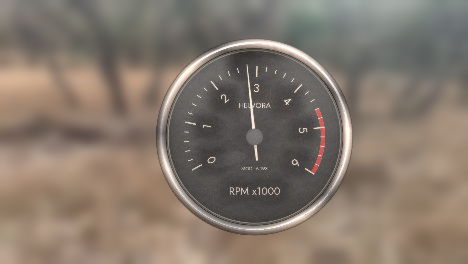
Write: rpm 2800
